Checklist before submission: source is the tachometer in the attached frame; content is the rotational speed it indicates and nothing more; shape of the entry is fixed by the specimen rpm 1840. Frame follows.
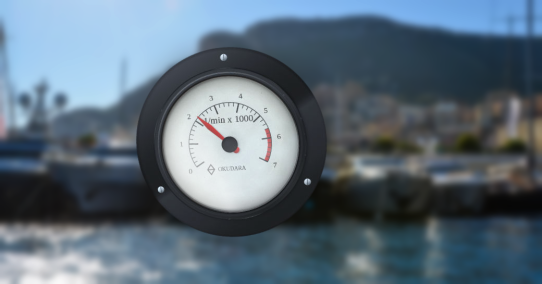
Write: rpm 2200
